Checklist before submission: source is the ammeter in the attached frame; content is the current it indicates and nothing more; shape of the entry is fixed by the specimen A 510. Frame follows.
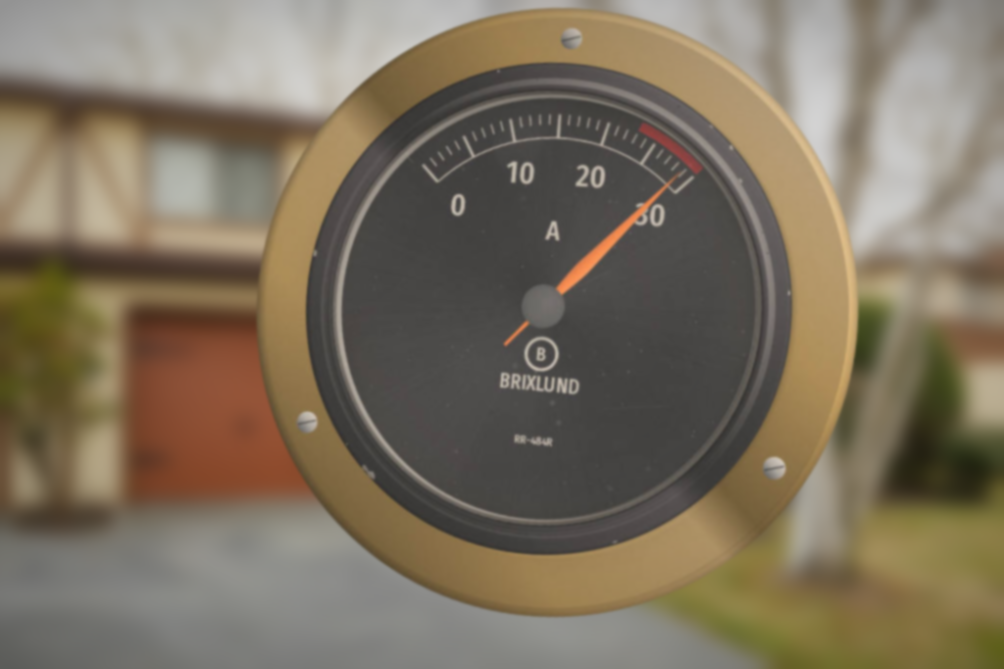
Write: A 29
